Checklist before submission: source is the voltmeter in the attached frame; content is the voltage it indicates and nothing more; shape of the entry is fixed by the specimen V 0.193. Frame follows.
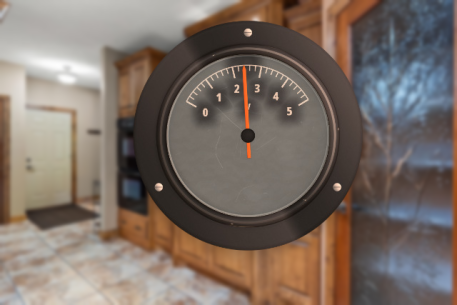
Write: V 2.4
